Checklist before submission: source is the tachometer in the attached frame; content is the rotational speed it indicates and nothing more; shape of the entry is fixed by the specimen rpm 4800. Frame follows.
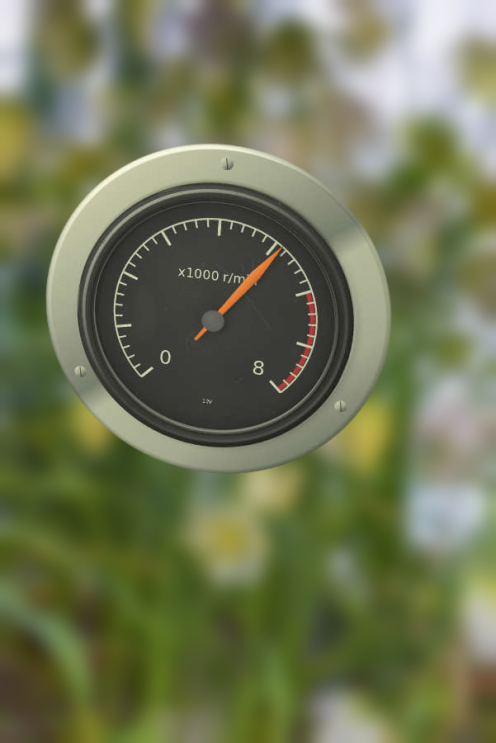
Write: rpm 5100
